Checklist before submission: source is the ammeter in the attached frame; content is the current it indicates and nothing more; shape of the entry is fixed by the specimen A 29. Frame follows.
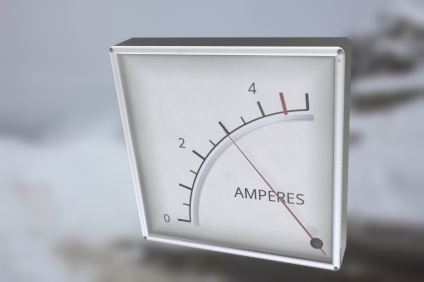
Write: A 3
